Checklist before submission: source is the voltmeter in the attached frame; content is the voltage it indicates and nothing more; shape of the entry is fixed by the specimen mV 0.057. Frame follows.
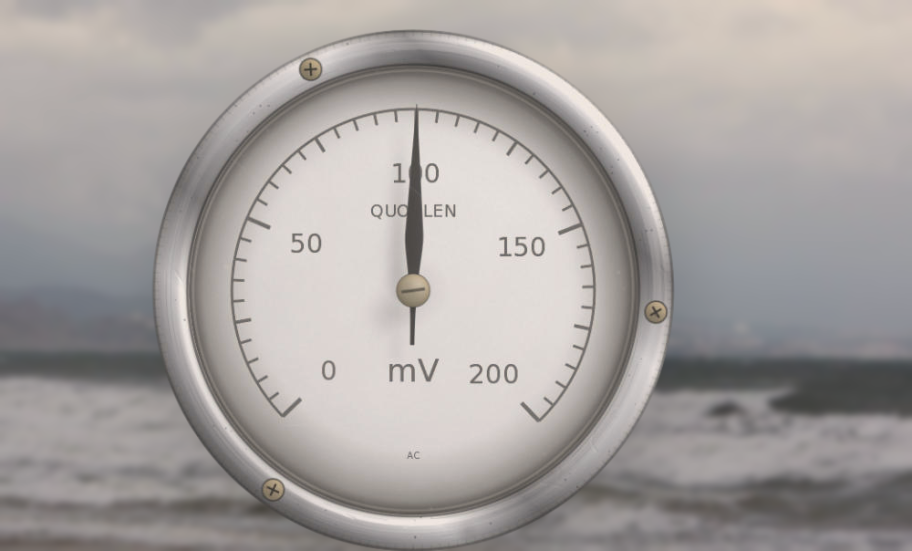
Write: mV 100
